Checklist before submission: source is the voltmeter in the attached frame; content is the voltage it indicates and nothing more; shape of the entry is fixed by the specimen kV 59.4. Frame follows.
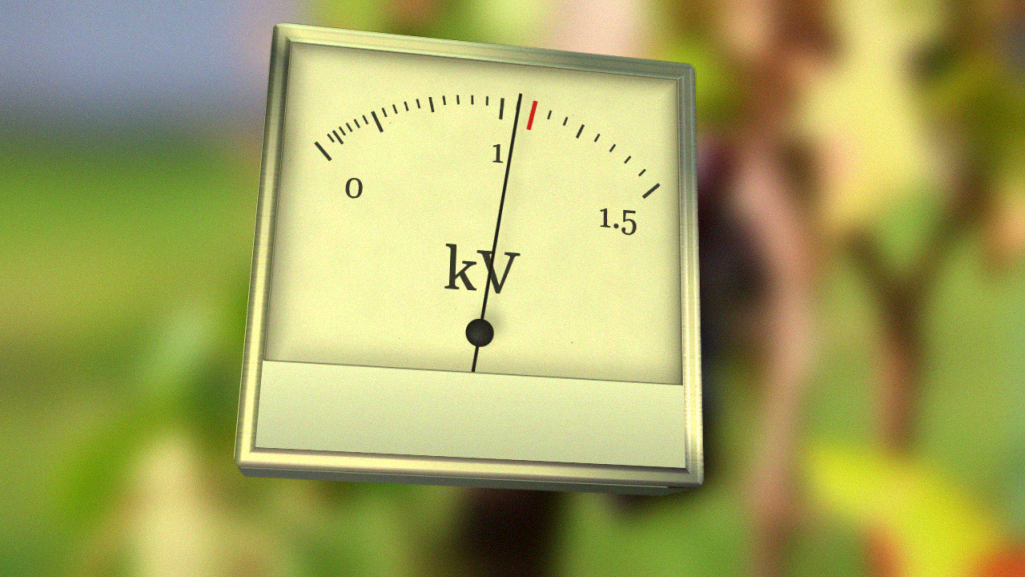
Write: kV 1.05
